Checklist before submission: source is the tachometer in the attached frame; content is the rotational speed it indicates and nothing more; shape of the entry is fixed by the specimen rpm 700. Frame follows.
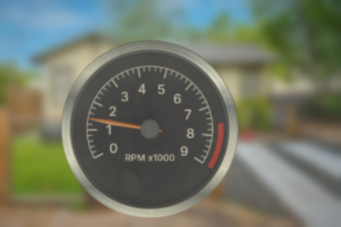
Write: rpm 1400
